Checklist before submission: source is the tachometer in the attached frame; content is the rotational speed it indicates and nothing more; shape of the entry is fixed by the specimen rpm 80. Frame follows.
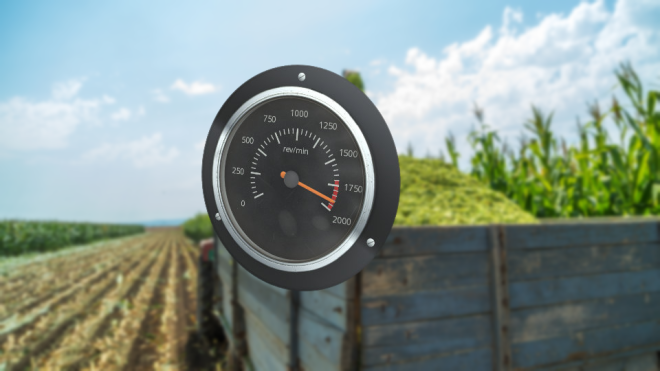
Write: rpm 1900
